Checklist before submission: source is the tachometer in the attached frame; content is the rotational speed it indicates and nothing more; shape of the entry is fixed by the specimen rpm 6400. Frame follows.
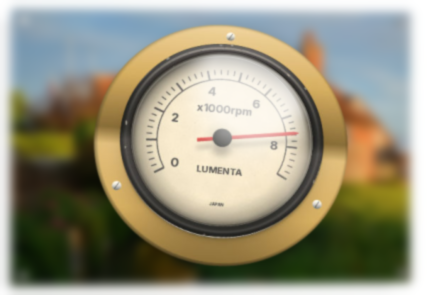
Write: rpm 7600
